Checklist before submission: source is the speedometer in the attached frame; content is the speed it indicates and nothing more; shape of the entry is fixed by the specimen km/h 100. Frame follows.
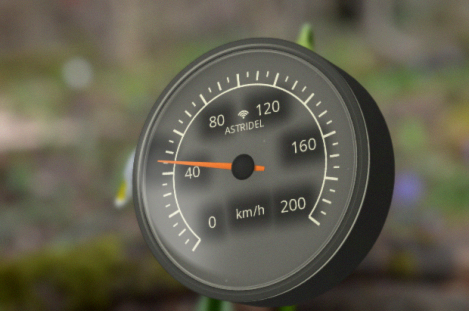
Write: km/h 45
